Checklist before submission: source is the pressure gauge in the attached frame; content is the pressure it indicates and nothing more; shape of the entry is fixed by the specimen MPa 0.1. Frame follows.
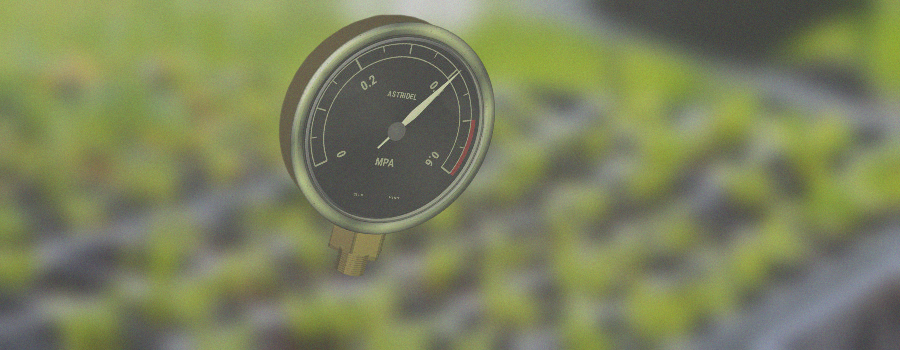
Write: MPa 0.4
